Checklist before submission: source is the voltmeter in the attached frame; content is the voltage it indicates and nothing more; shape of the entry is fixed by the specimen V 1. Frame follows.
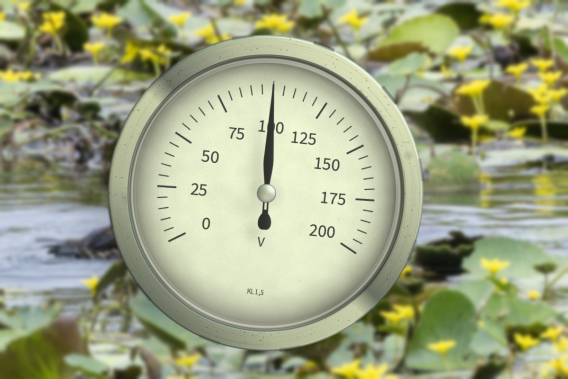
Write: V 100
